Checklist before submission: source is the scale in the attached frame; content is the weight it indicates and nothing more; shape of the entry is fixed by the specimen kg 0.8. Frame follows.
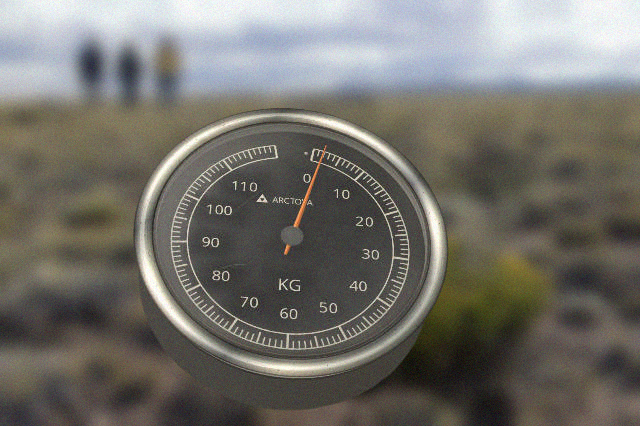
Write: kg 2
